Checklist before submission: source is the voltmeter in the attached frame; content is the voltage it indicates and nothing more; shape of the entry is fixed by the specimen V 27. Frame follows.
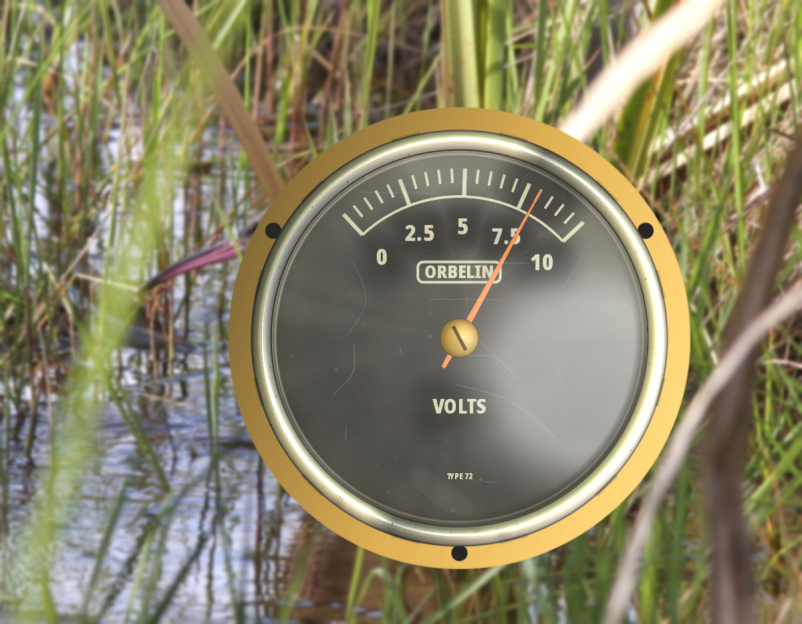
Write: V 8
